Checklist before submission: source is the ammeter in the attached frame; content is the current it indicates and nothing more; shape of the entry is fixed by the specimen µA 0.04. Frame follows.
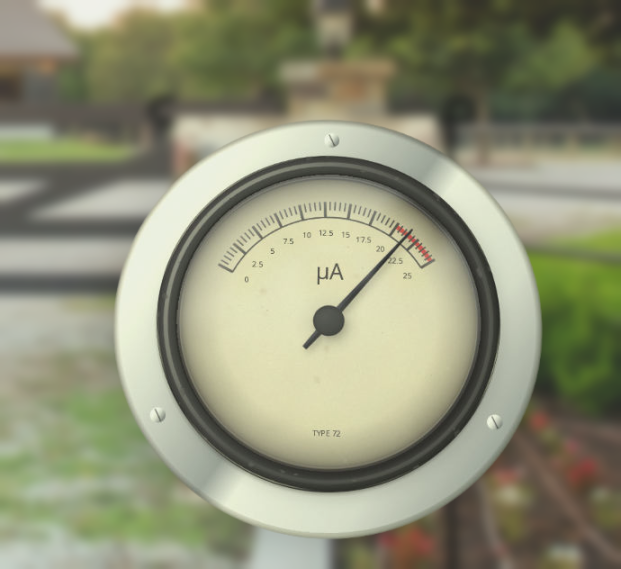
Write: µA 21.5
